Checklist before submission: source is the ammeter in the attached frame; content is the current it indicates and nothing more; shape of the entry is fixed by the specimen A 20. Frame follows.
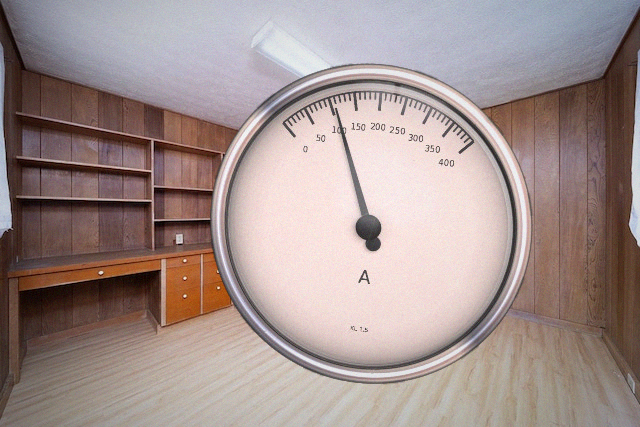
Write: A 110
